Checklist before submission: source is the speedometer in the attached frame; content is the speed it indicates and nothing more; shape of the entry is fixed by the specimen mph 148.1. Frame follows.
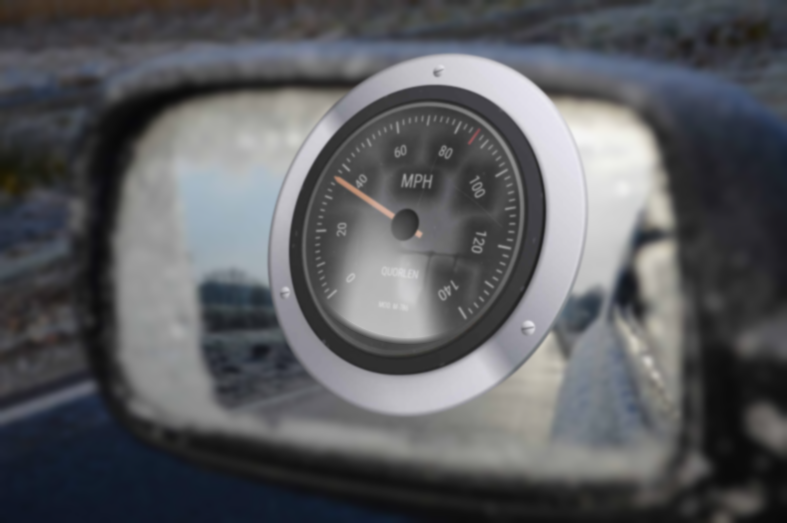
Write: mph 36
